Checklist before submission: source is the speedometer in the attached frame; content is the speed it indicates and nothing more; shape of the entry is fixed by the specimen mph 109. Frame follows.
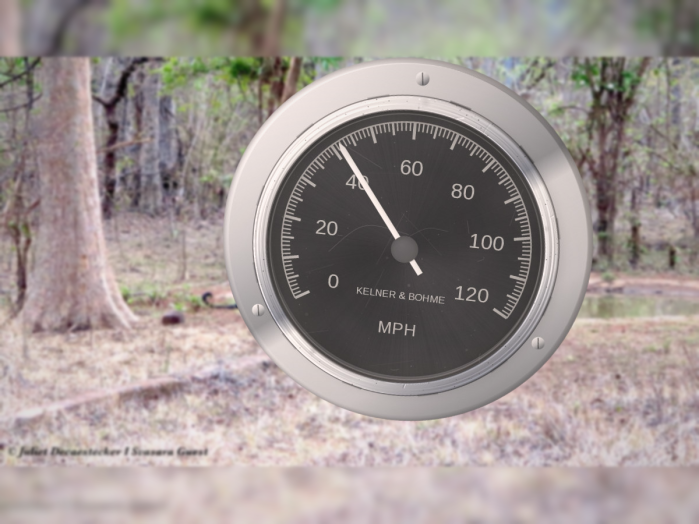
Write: mph 42
